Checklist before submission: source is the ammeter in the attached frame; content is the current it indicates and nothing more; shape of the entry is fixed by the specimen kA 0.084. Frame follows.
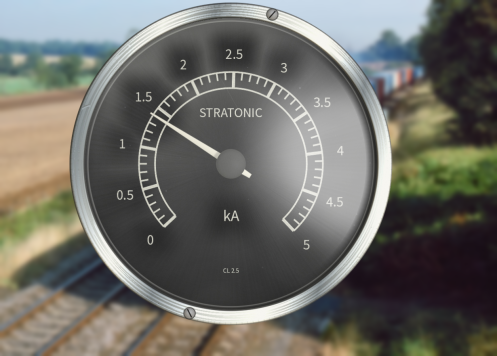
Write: kA 1.4
